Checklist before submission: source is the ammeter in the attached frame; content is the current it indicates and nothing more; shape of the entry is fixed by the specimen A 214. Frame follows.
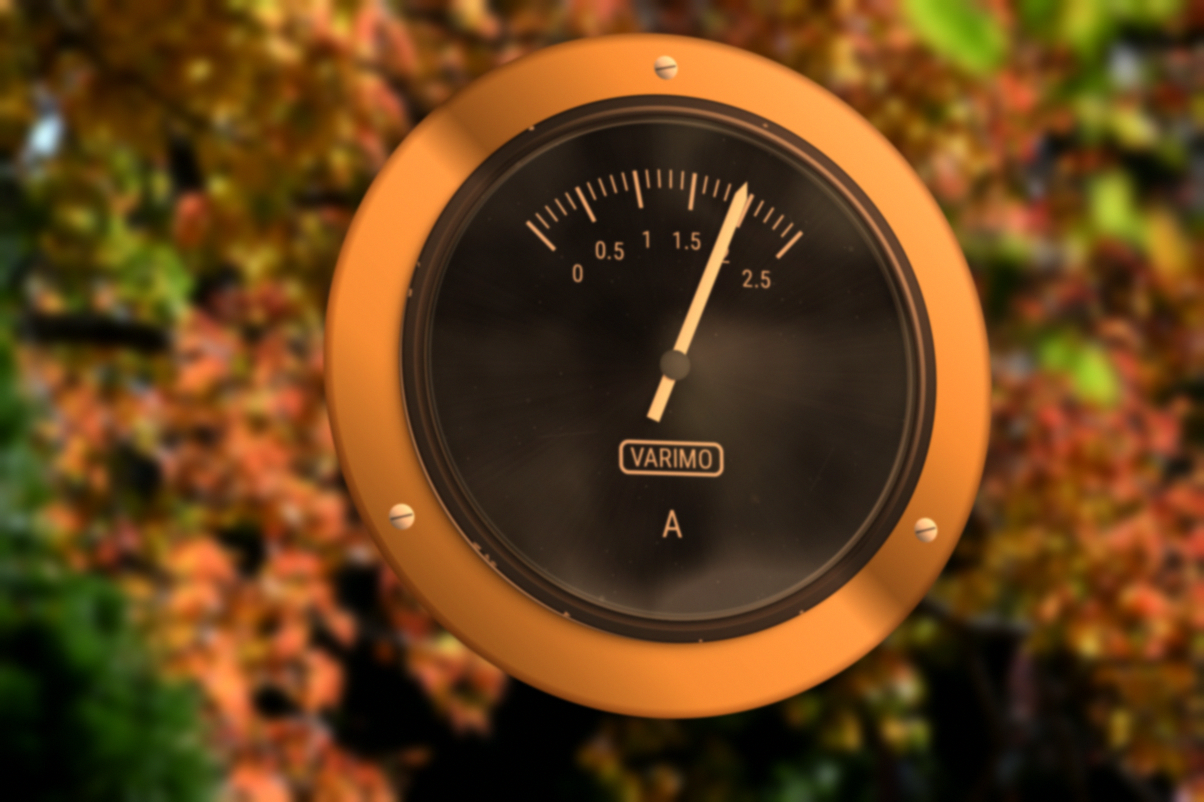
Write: A 1.9
